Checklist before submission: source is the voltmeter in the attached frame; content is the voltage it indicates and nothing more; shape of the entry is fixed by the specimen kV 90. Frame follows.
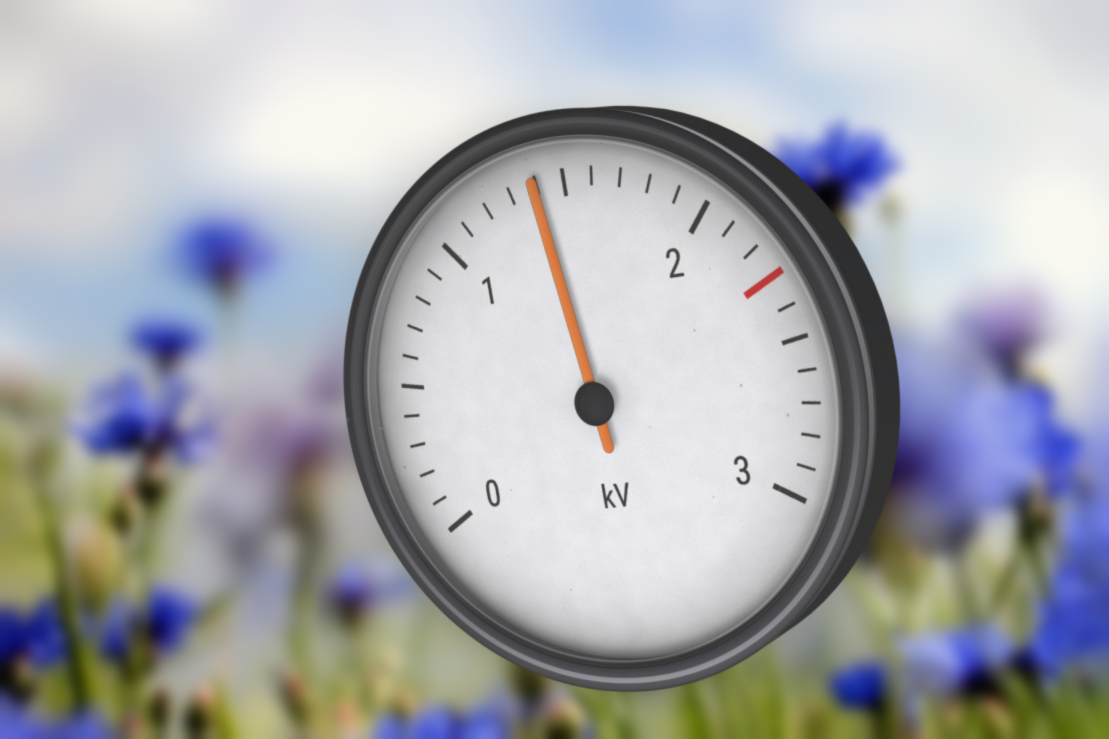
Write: kV 1.4
